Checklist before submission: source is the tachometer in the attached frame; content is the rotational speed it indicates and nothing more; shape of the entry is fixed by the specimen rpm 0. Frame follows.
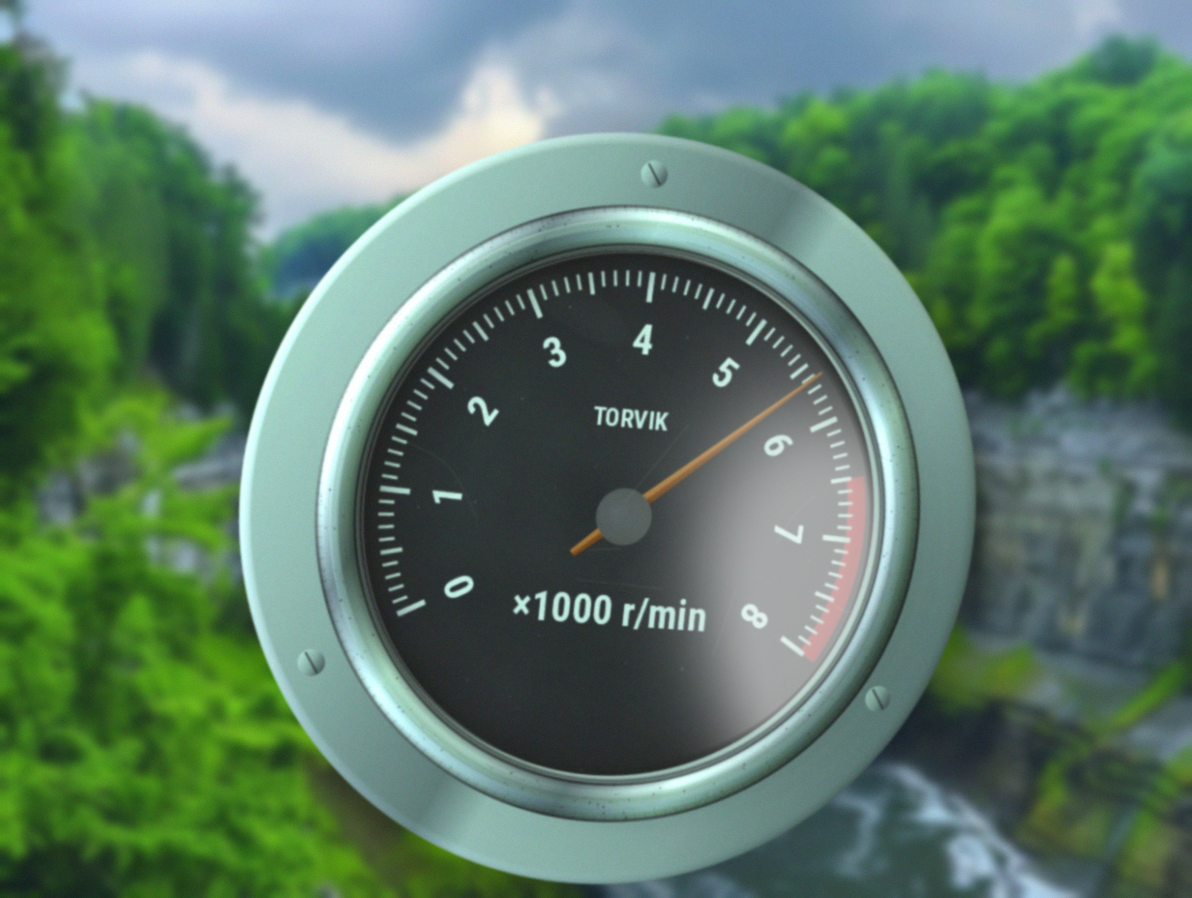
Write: rpm 5600
